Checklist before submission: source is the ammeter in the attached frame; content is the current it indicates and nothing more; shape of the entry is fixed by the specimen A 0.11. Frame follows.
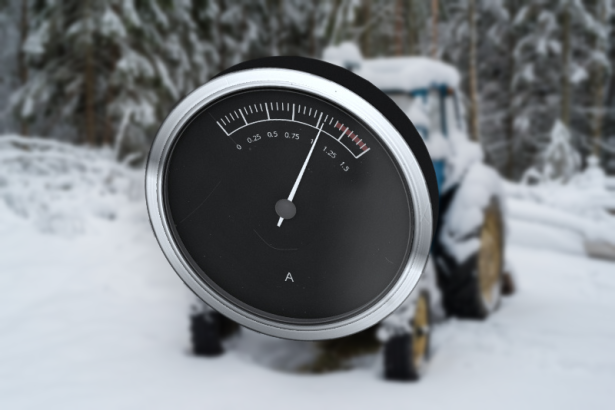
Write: A 1.05
